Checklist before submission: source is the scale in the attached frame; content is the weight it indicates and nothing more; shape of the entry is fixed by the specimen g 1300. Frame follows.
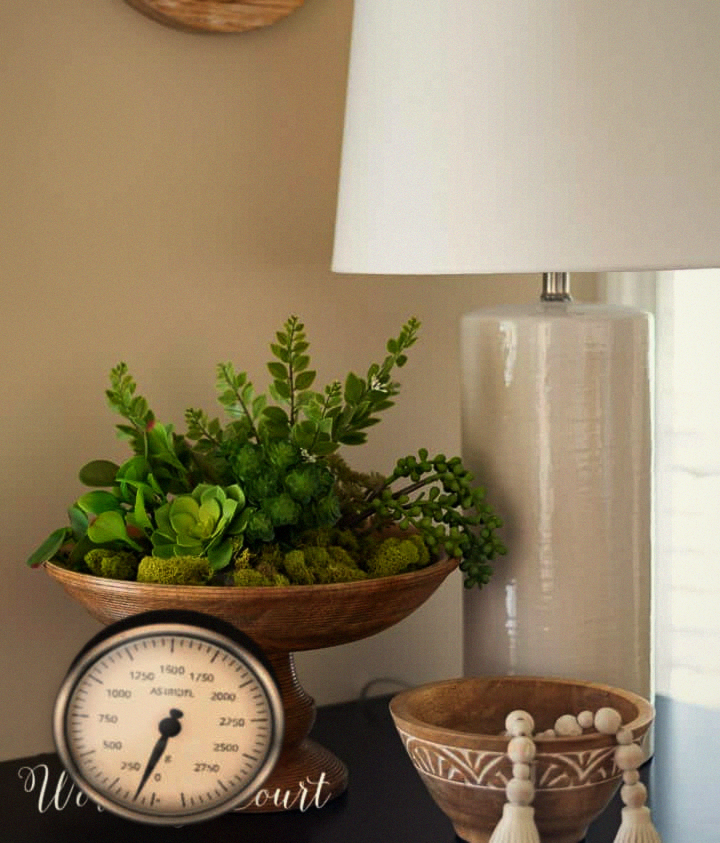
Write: g 100
